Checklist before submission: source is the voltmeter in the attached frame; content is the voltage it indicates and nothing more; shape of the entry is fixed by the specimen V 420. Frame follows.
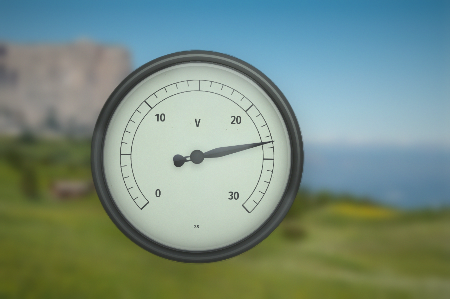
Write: V 23.5
